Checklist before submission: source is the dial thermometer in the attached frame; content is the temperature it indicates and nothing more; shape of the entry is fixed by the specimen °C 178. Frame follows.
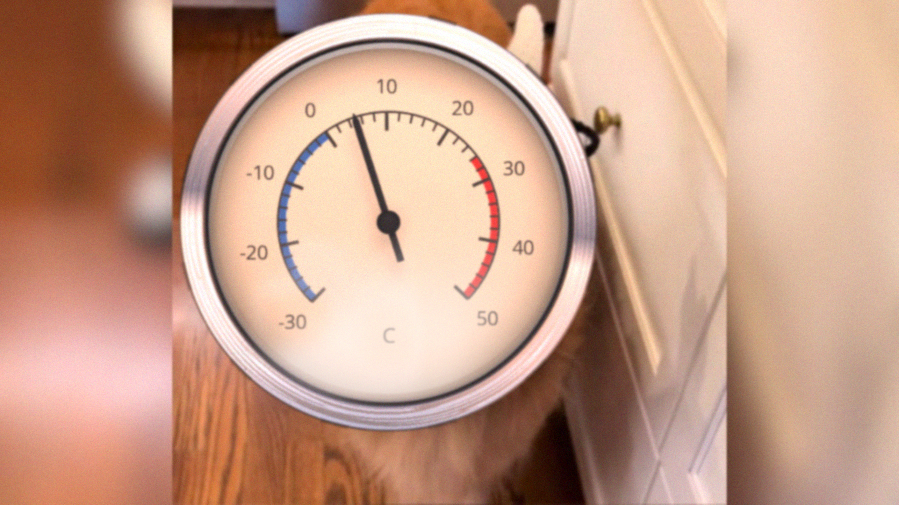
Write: °C 5
